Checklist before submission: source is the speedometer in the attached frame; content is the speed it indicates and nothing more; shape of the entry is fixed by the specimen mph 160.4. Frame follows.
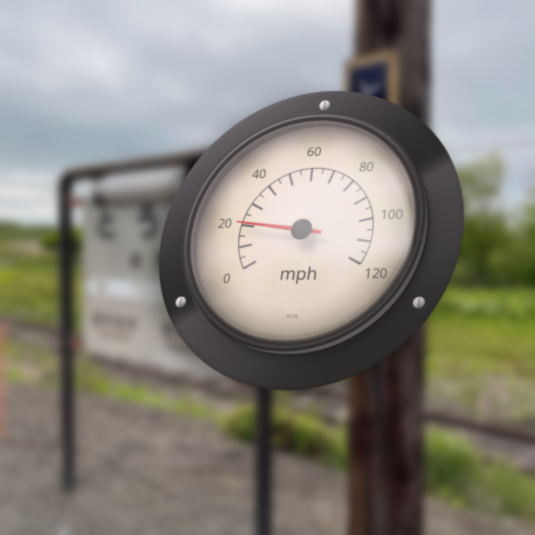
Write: mph 20
